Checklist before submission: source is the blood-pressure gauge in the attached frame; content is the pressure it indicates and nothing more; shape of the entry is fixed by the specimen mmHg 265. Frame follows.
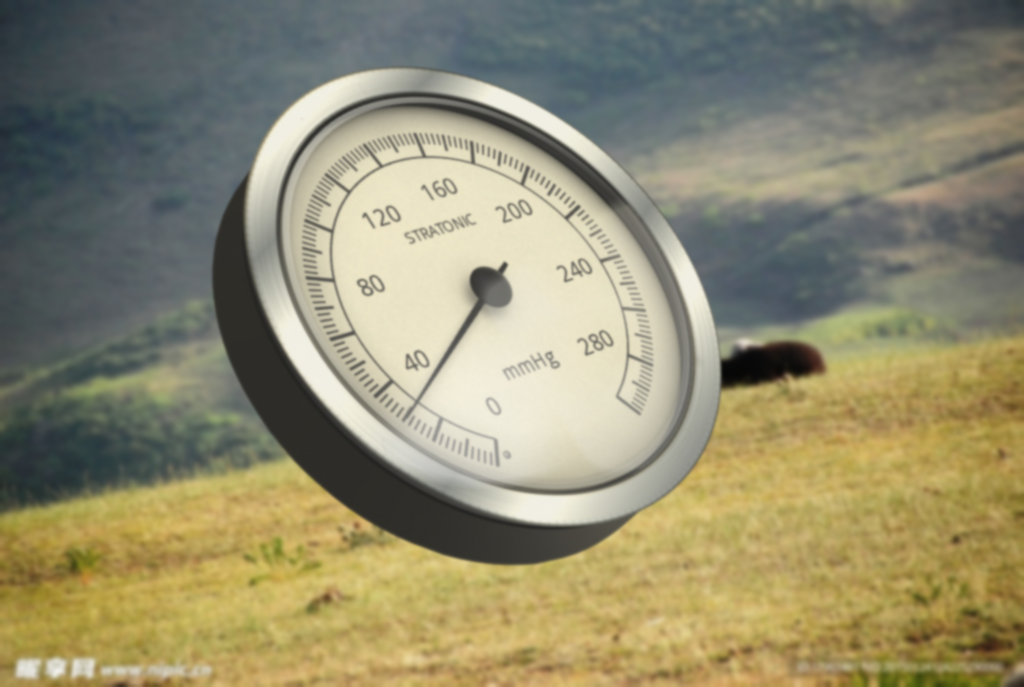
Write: mmHg 30
